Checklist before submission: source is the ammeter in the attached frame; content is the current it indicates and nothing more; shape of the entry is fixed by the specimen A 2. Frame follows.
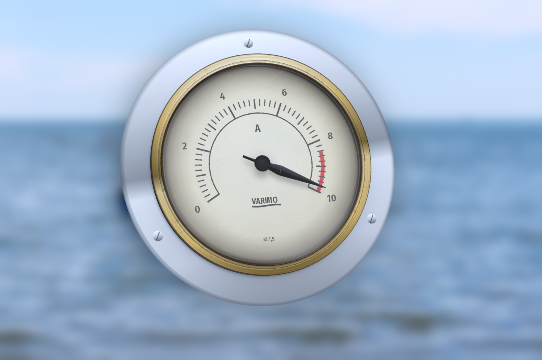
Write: A 9.8
